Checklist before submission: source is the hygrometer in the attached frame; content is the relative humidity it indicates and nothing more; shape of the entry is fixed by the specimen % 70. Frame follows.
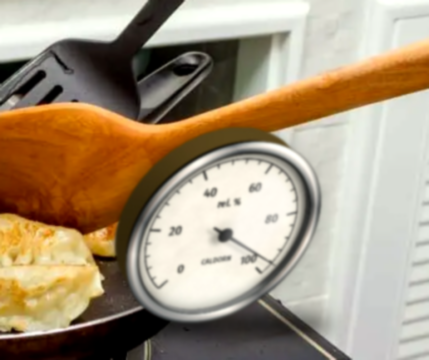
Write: % 96
